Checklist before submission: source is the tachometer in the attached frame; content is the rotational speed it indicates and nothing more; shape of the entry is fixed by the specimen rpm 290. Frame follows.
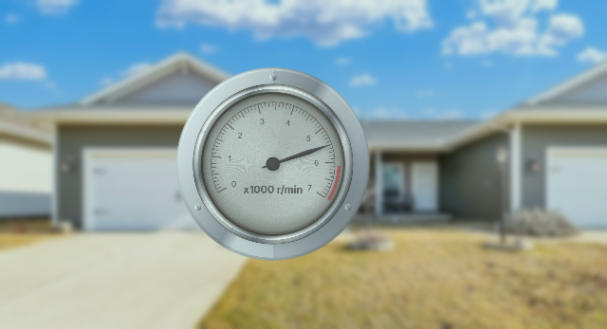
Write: rpm 5500
